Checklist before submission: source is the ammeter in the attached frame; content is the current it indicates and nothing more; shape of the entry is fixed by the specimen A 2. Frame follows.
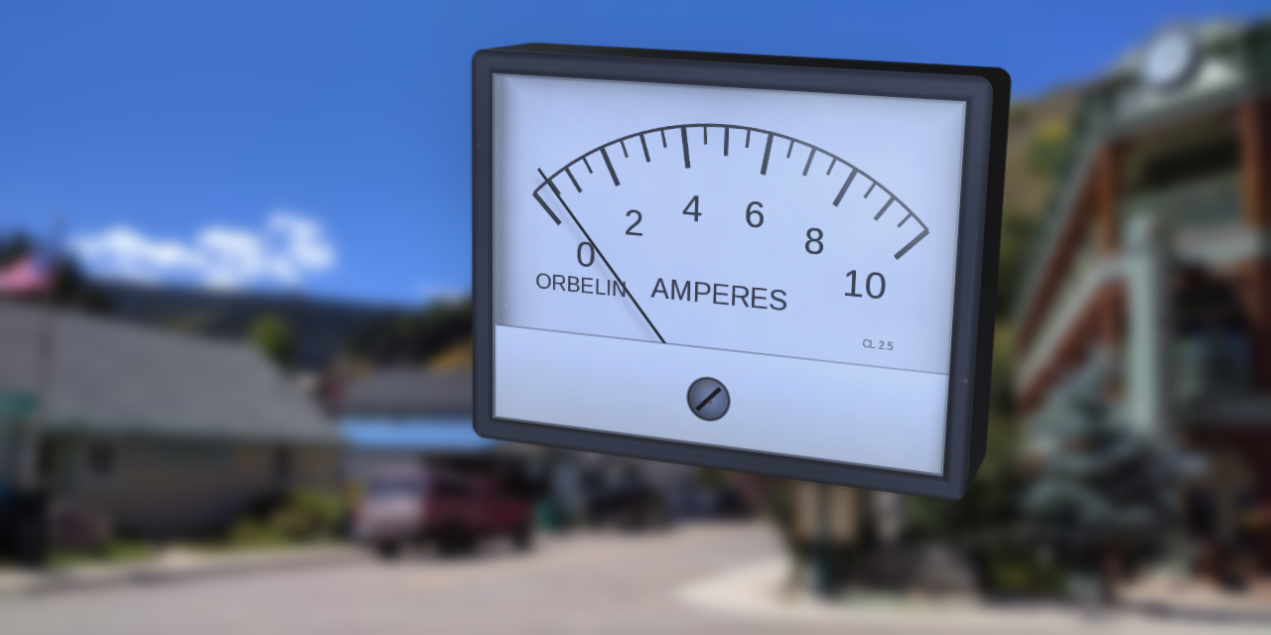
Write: A 0.5
